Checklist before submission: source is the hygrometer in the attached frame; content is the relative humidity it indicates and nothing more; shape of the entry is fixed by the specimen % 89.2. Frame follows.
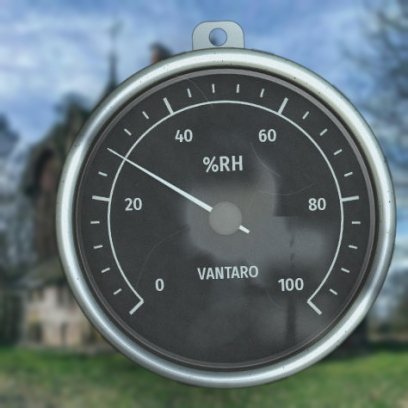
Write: % 28
